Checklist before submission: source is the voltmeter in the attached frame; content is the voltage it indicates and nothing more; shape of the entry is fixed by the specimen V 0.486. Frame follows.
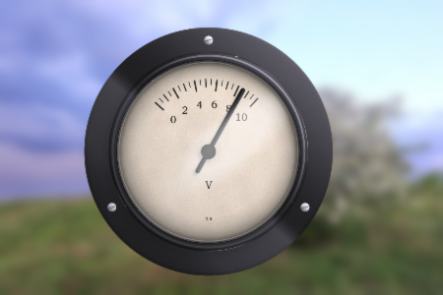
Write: V 8.5
